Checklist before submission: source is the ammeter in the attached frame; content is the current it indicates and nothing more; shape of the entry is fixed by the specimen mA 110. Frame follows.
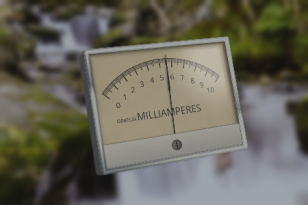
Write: mA 5.5
